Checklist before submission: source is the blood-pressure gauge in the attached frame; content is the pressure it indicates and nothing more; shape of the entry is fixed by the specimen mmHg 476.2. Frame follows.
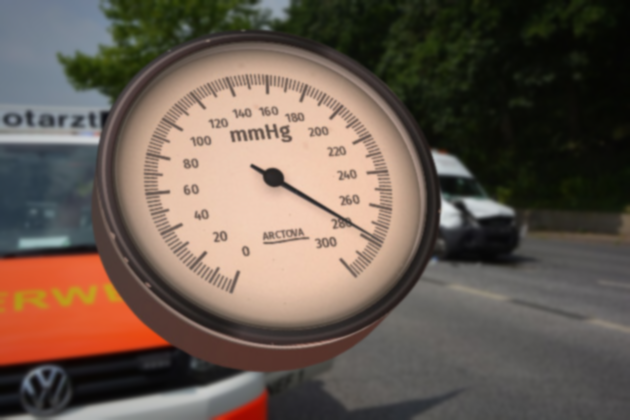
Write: mmHg 280
